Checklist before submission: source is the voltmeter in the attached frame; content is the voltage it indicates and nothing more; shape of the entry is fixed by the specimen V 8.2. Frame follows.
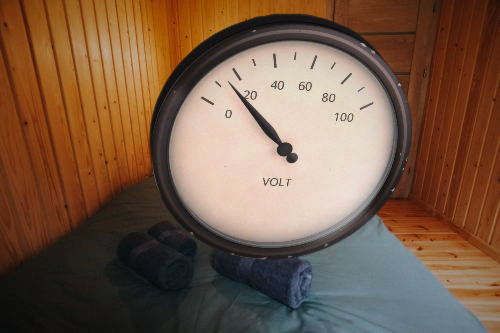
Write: V 15
